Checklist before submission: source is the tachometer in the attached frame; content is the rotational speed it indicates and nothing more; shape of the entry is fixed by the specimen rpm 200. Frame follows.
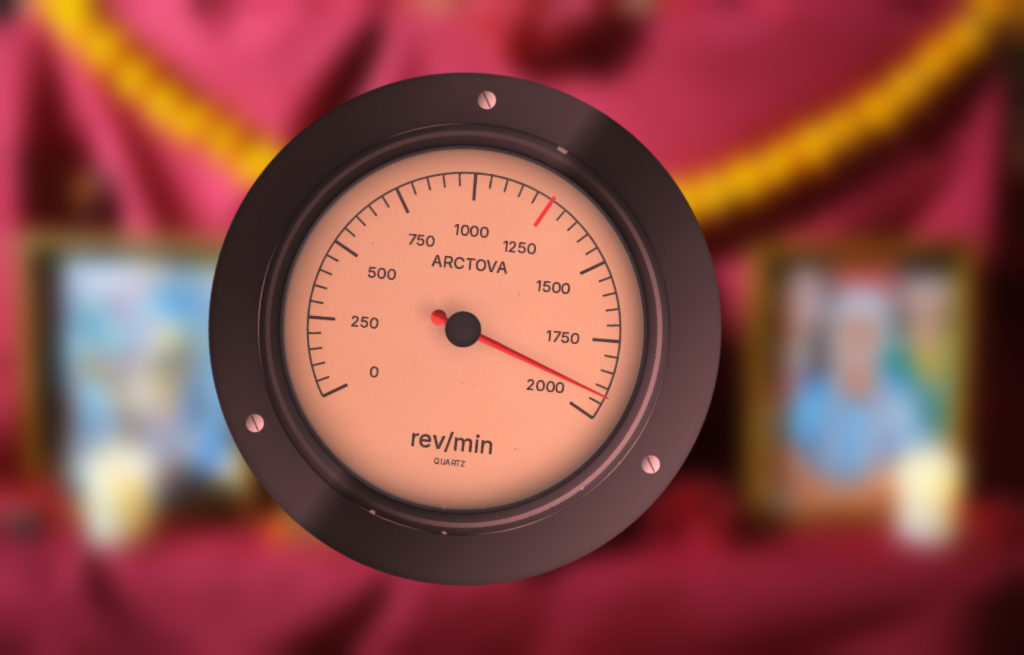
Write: rpm 1925
